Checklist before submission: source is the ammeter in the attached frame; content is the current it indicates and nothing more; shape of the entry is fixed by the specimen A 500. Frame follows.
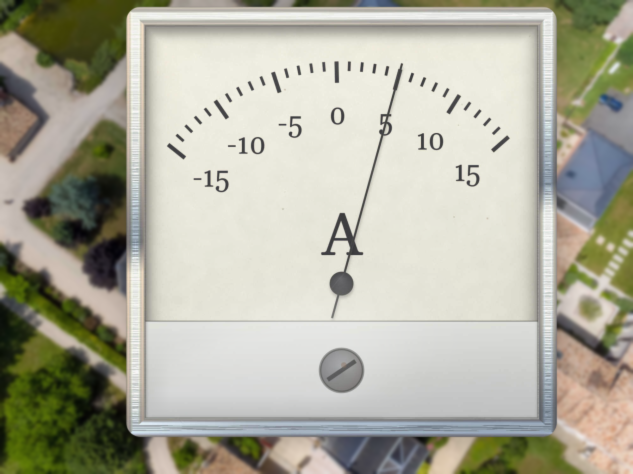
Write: A 5
